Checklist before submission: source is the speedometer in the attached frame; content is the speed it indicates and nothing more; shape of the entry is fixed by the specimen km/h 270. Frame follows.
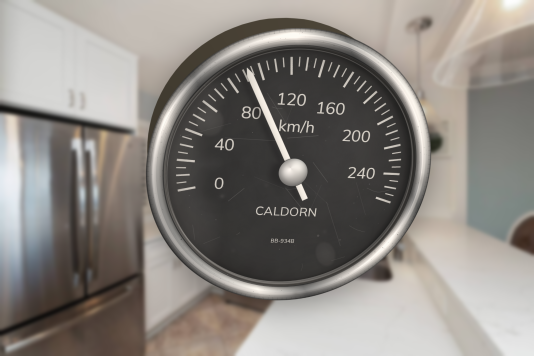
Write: km/h 92.5
